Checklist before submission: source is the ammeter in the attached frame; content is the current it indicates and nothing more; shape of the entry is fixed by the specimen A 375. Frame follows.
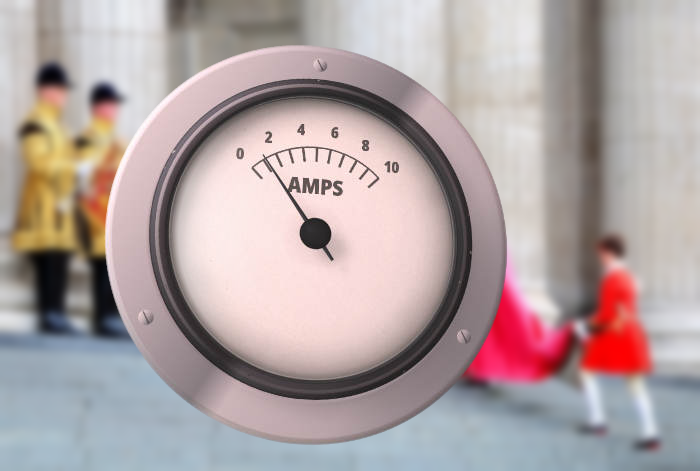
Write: A 1
